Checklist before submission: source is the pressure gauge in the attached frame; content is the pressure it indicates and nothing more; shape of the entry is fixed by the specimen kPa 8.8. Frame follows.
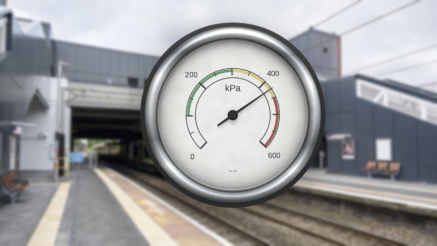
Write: kPa 425
